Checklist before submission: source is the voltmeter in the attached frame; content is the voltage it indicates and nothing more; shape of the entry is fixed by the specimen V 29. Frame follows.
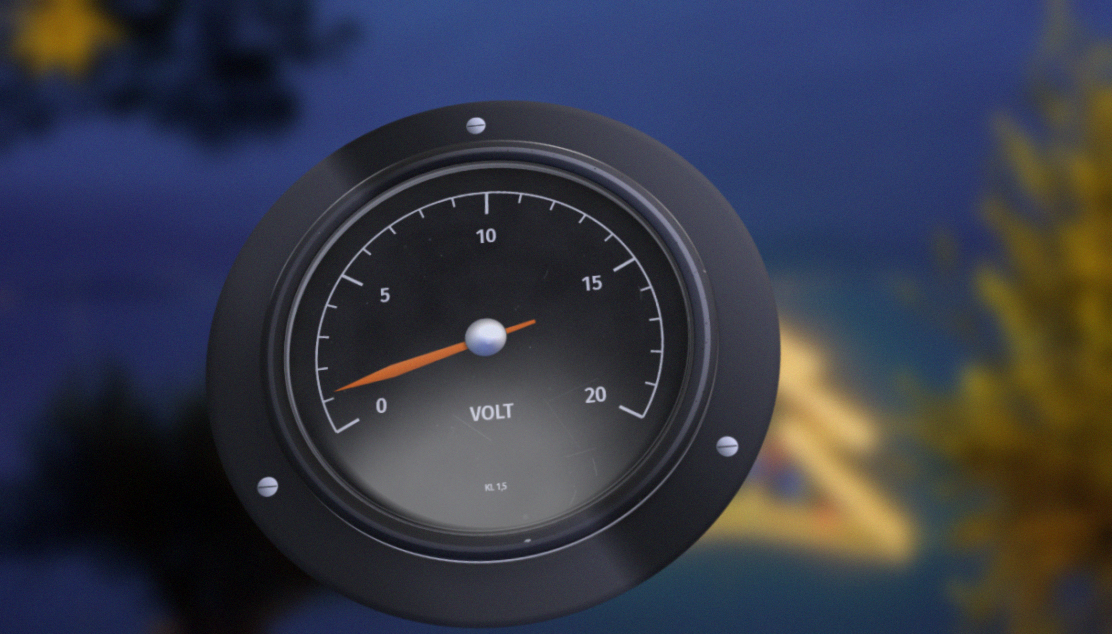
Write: V 1
